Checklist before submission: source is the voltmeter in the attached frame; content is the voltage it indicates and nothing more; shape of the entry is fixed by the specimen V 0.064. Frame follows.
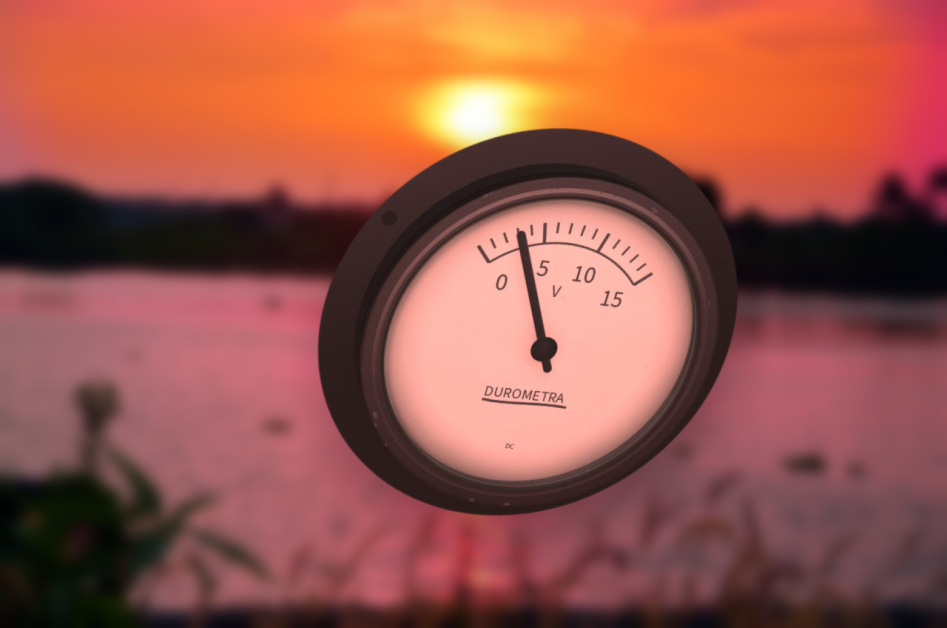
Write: V 3
